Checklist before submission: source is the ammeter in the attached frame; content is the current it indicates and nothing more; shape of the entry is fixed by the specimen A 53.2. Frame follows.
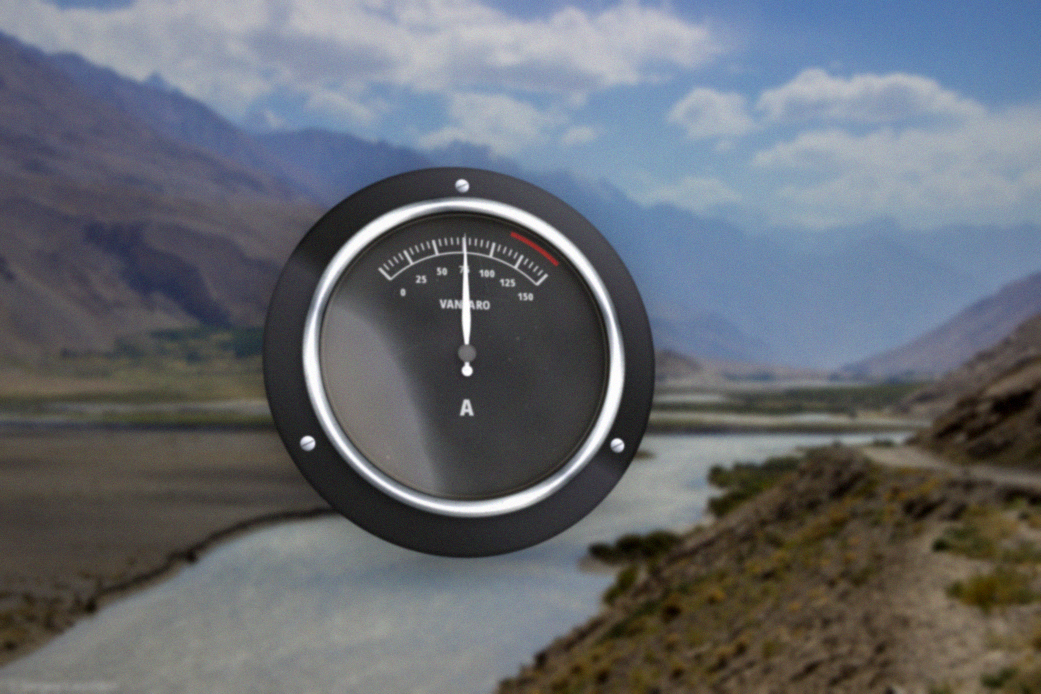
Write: A 75
